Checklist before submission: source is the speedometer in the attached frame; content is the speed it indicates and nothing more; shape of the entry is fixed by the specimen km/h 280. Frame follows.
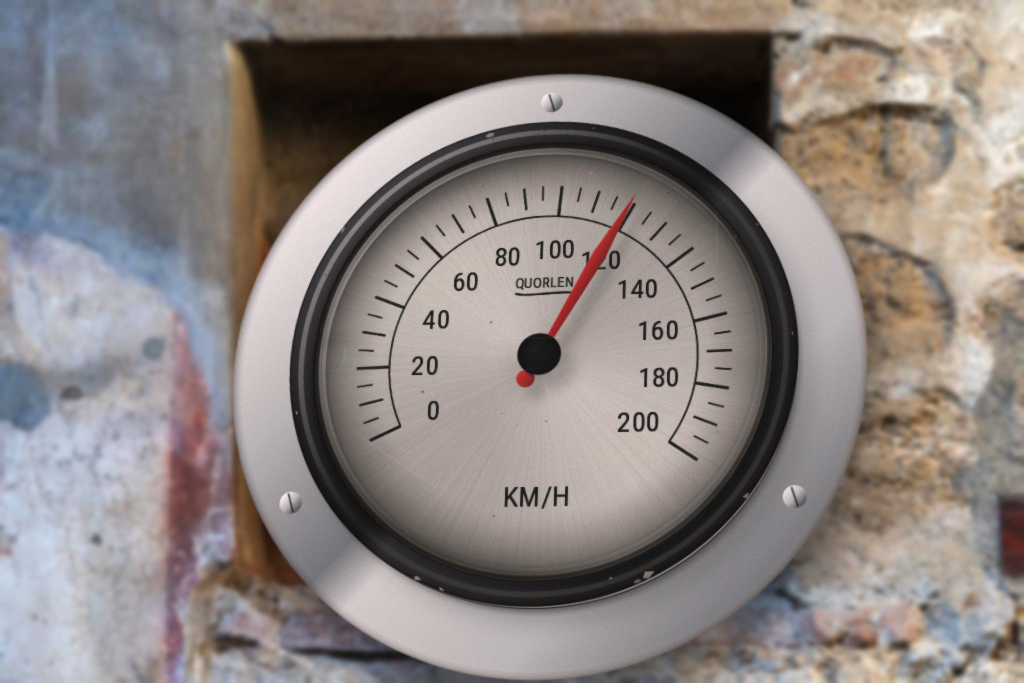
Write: km/h 120
